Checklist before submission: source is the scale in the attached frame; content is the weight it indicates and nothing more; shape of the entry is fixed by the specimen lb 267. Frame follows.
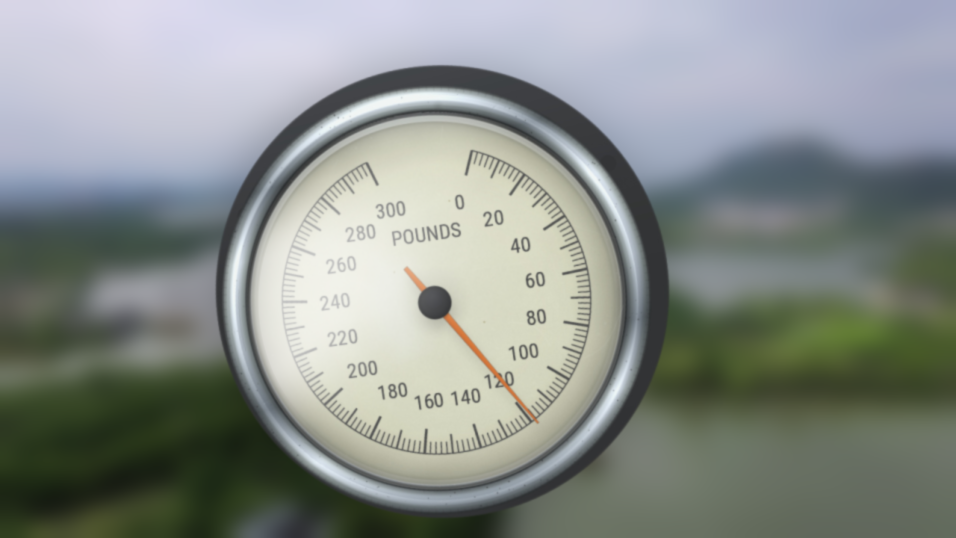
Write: lb 118
